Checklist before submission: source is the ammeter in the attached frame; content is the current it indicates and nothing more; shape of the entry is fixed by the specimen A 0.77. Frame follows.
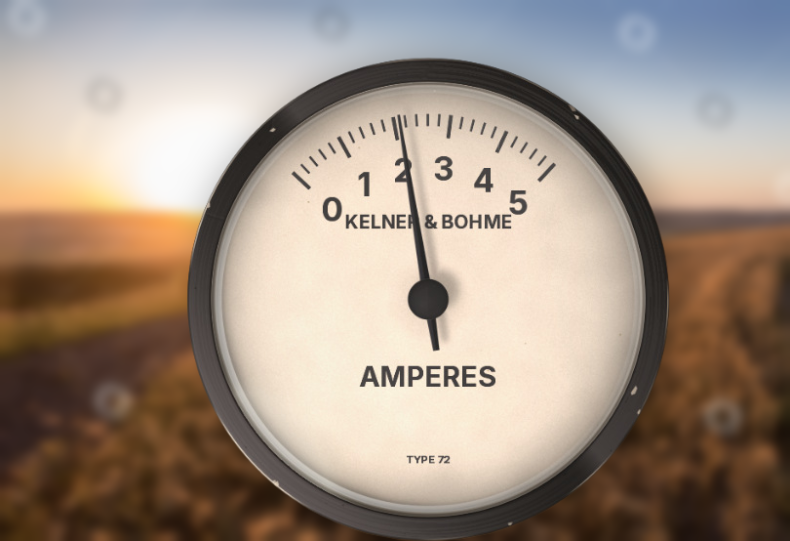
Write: A 2.1
